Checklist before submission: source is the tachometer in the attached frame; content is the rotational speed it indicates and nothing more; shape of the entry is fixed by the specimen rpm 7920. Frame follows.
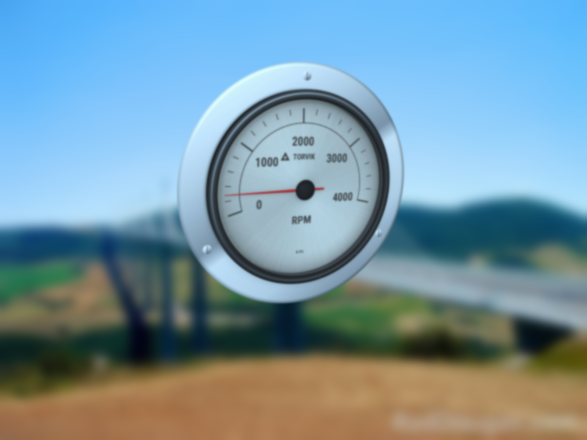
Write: rpm 300
